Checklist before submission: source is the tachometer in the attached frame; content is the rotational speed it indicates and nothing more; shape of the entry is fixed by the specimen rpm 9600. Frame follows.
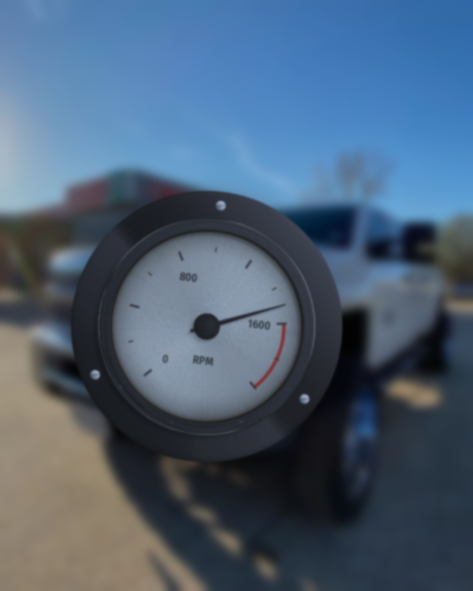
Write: rpm 1500
